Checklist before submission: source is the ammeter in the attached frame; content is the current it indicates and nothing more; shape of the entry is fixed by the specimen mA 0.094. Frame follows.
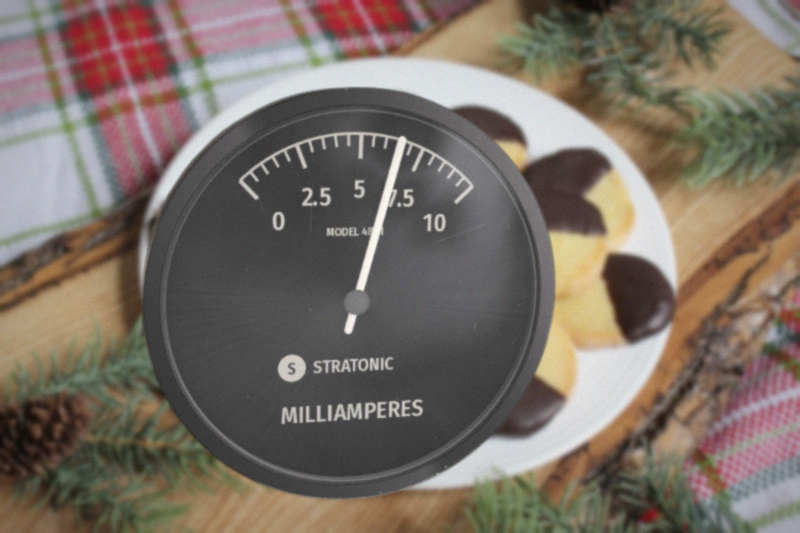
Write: mA 6.5
